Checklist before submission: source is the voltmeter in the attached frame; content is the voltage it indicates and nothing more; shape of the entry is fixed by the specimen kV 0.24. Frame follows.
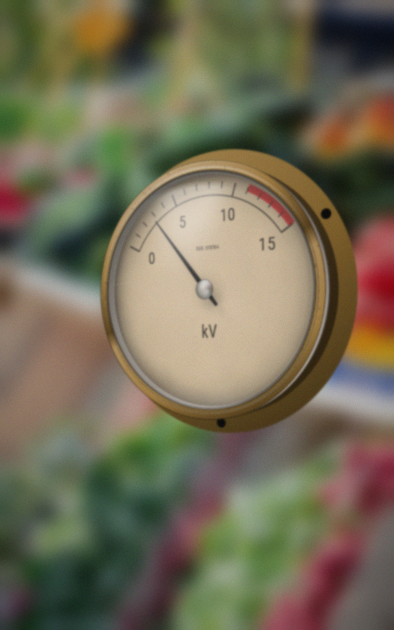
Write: kV 3
